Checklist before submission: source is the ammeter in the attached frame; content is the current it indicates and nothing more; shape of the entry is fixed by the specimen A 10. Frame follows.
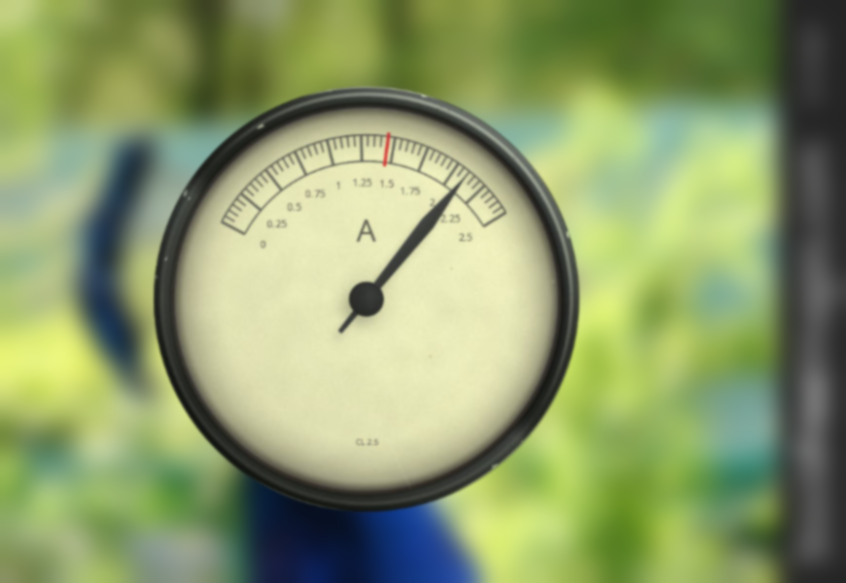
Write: A 2.1
